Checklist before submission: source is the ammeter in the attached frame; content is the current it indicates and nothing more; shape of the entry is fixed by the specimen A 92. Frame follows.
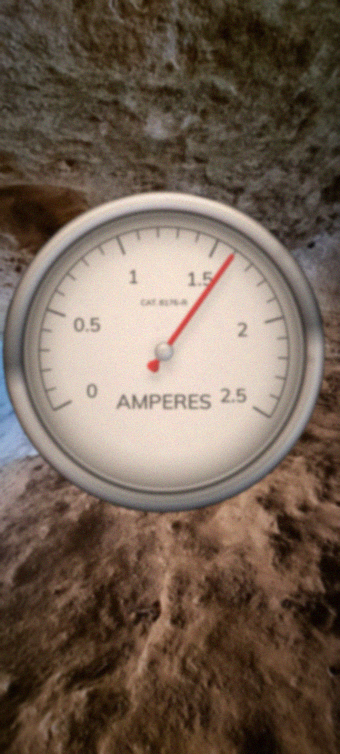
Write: A 1.6
